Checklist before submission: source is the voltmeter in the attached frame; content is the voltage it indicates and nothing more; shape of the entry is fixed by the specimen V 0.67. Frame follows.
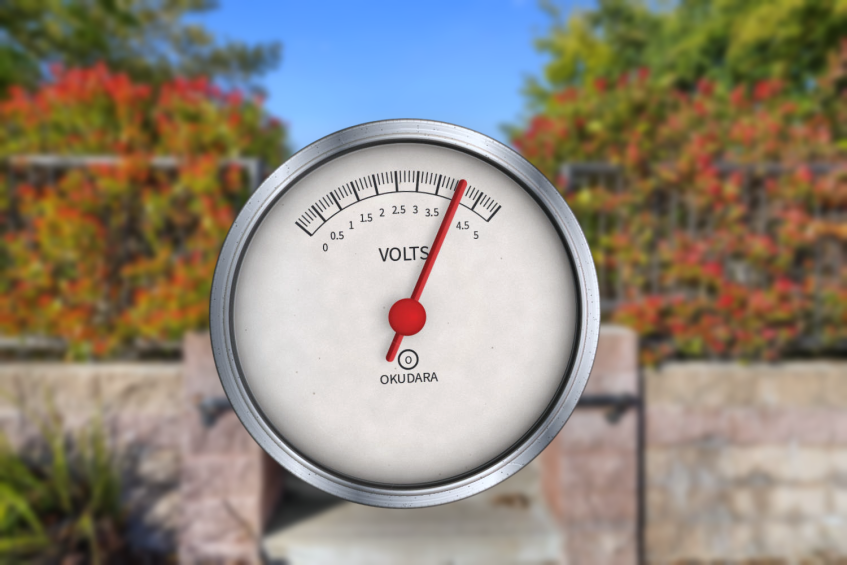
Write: V 4
